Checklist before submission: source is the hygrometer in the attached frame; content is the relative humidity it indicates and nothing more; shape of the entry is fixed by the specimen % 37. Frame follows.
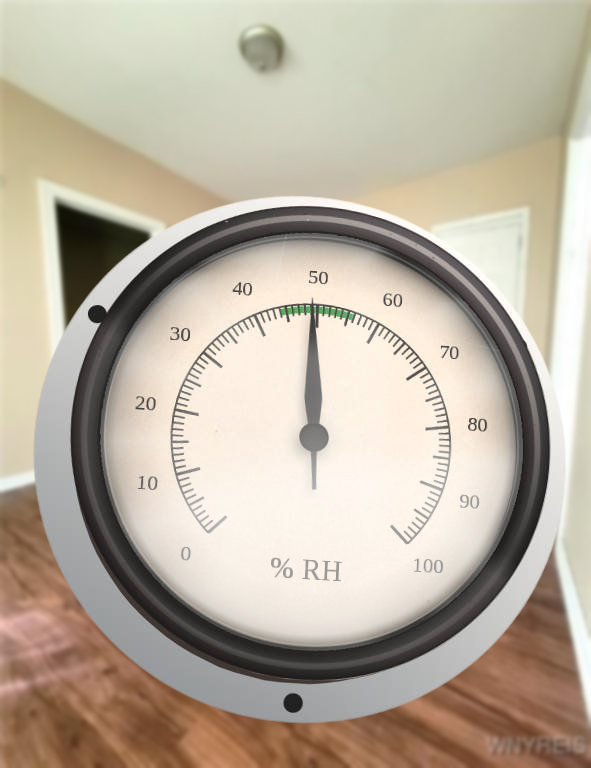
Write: % 49
